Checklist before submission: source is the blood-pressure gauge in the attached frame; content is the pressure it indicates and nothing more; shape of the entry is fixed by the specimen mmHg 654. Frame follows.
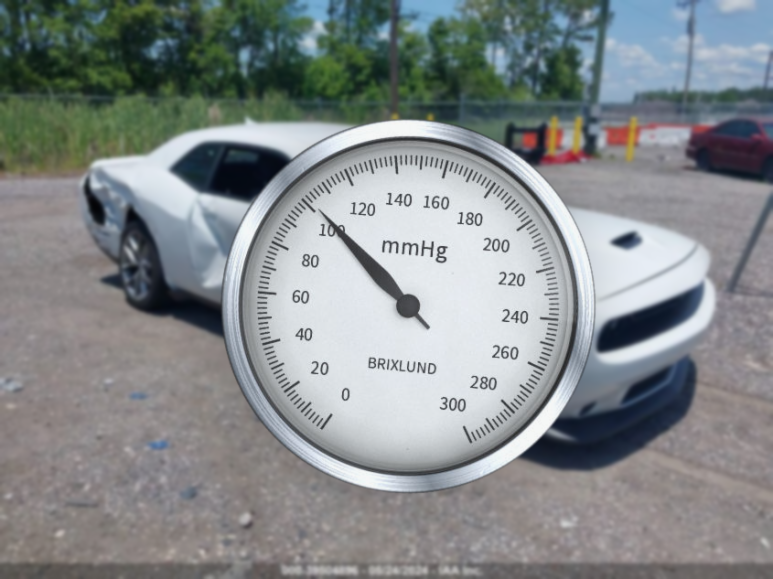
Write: mmHg 102
